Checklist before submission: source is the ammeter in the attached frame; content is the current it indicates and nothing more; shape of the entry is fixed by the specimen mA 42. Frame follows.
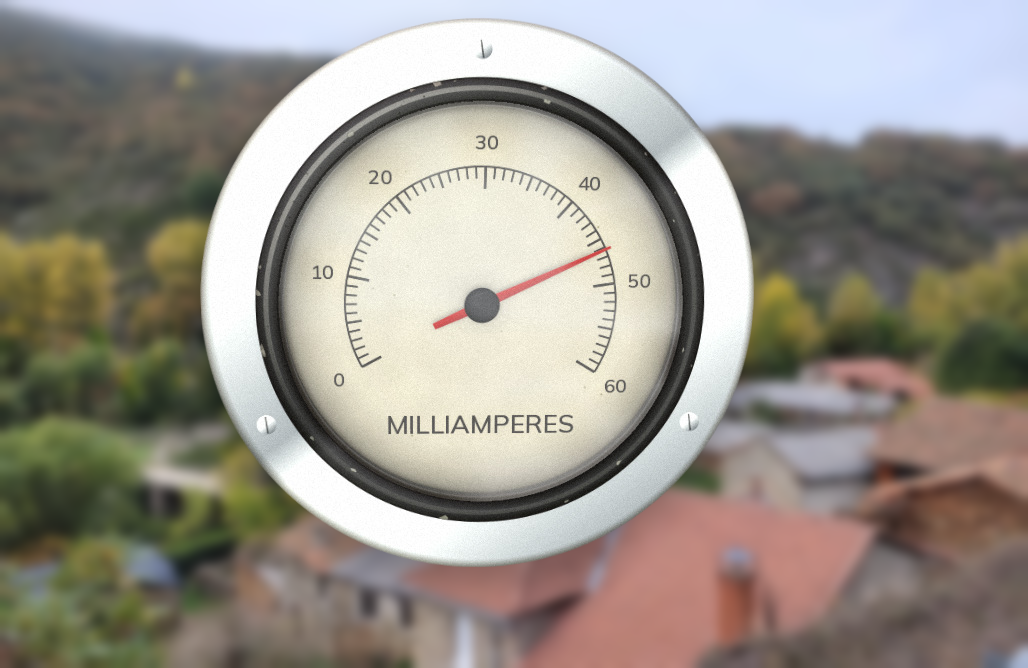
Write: mA 46
